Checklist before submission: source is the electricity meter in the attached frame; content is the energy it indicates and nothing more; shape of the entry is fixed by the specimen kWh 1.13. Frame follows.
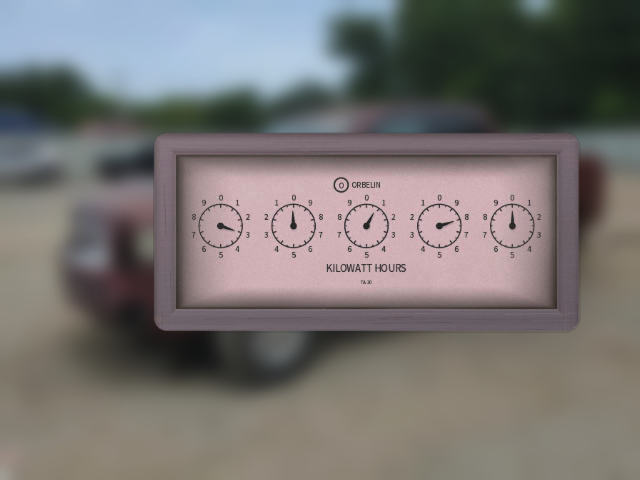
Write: kWh 30080
